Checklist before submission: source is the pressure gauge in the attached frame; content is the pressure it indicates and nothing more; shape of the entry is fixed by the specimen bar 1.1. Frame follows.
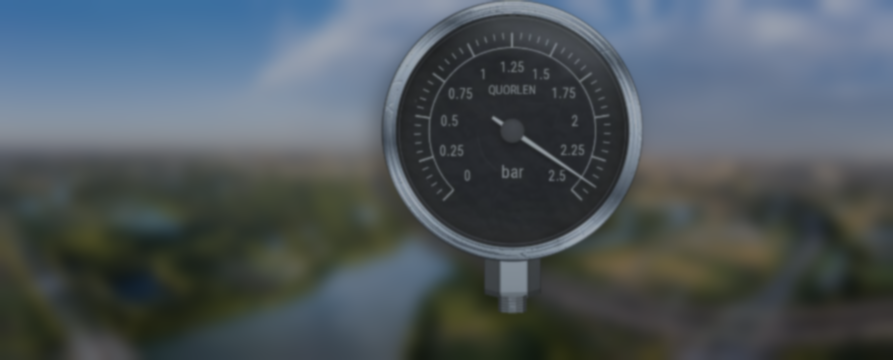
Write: bar 2.4
